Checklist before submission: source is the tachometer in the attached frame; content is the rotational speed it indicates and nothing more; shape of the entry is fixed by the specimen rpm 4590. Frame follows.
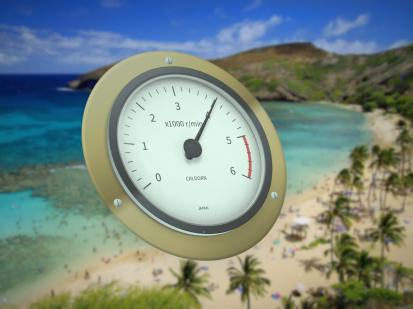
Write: rpm 4000
